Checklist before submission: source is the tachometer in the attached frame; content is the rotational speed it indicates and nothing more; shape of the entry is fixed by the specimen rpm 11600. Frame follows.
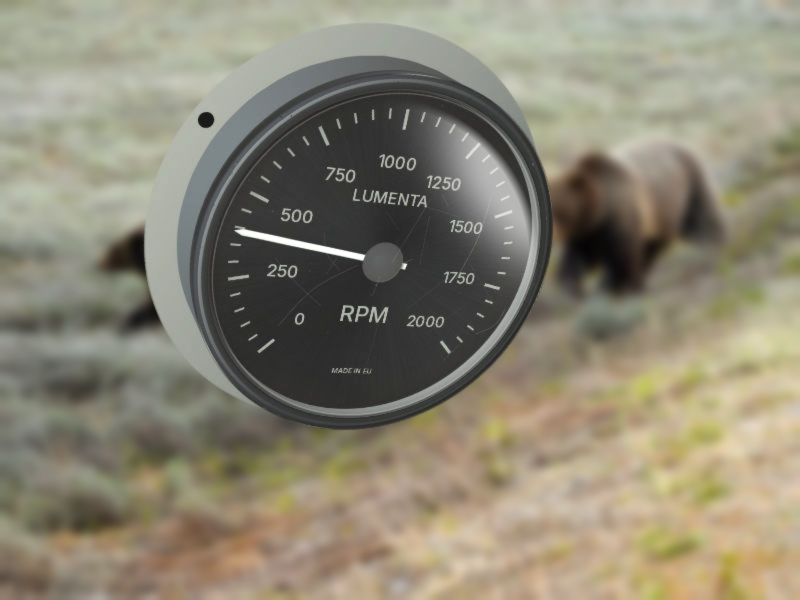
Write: rpm 400
